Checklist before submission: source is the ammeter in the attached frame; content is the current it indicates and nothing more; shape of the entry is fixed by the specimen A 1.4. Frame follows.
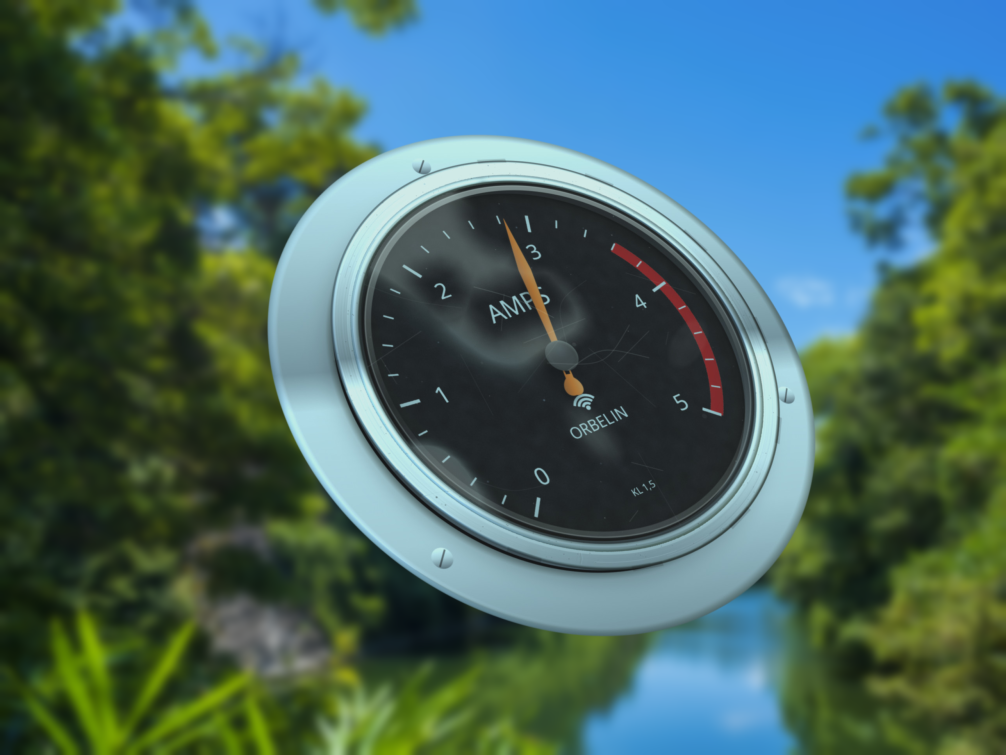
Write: A 2.8
